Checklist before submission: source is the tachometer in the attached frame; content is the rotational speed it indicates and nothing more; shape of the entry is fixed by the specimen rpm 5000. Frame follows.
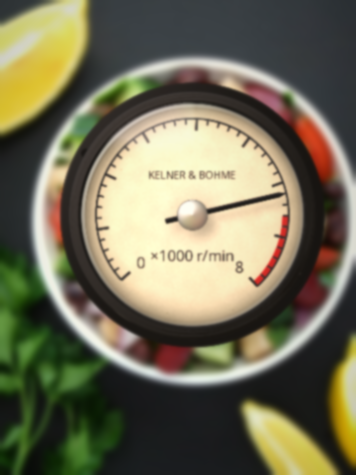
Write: rpm 6200
